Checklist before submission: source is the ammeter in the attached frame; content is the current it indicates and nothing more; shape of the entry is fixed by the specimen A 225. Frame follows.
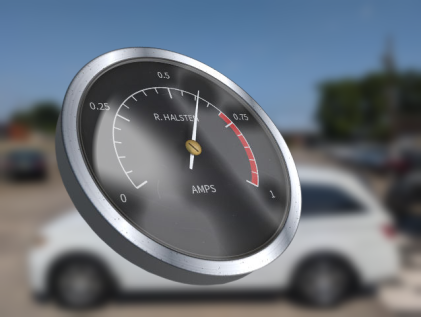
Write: A 0.6
